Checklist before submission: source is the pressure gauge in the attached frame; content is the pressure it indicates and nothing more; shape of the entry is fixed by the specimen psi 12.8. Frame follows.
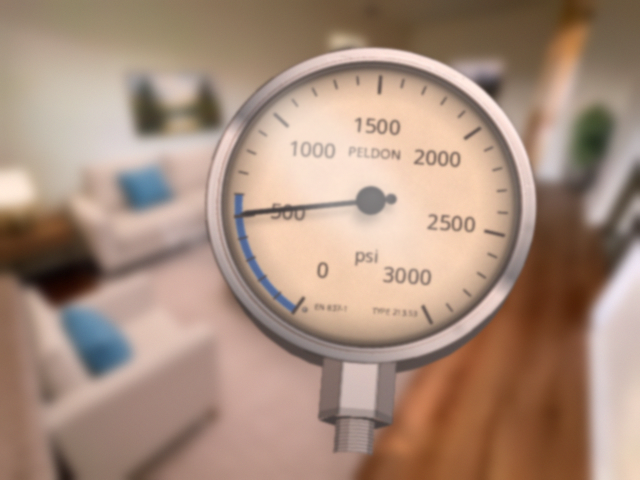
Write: psi 500
